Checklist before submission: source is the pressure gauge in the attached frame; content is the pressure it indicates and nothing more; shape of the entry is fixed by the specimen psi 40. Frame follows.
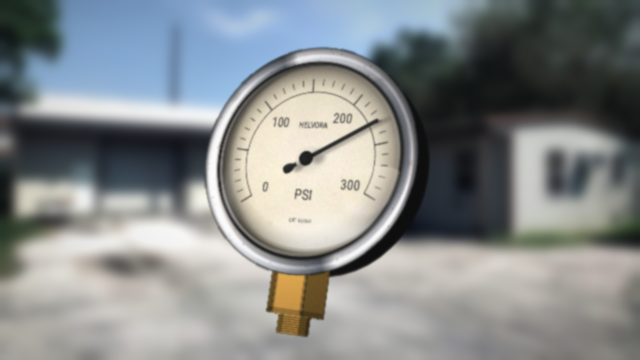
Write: psi 230
